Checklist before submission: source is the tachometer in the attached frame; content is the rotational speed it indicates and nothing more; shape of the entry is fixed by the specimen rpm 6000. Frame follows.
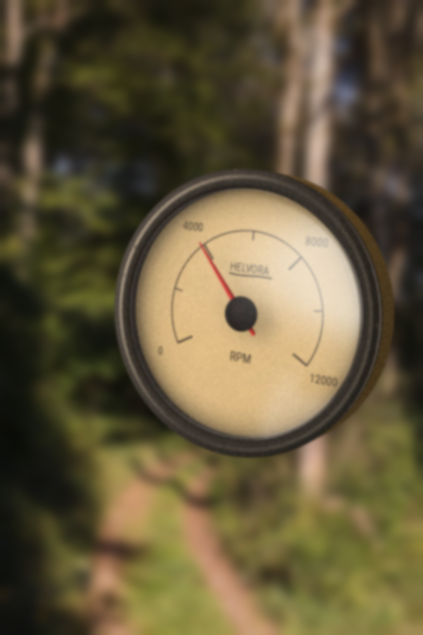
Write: rpm 4000
